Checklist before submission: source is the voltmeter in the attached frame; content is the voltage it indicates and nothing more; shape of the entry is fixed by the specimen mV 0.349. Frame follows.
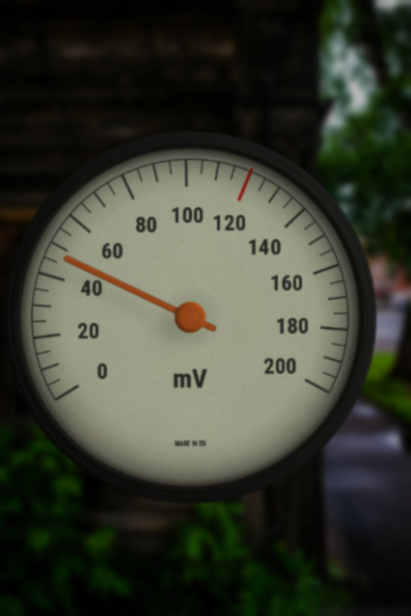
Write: mV 47.5
